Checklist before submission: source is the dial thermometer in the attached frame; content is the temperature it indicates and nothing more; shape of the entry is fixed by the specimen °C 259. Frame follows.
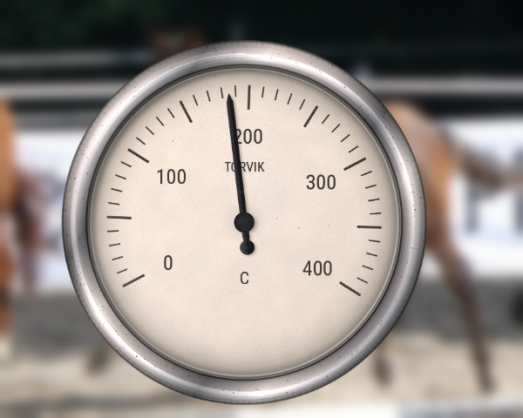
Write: °C 185
